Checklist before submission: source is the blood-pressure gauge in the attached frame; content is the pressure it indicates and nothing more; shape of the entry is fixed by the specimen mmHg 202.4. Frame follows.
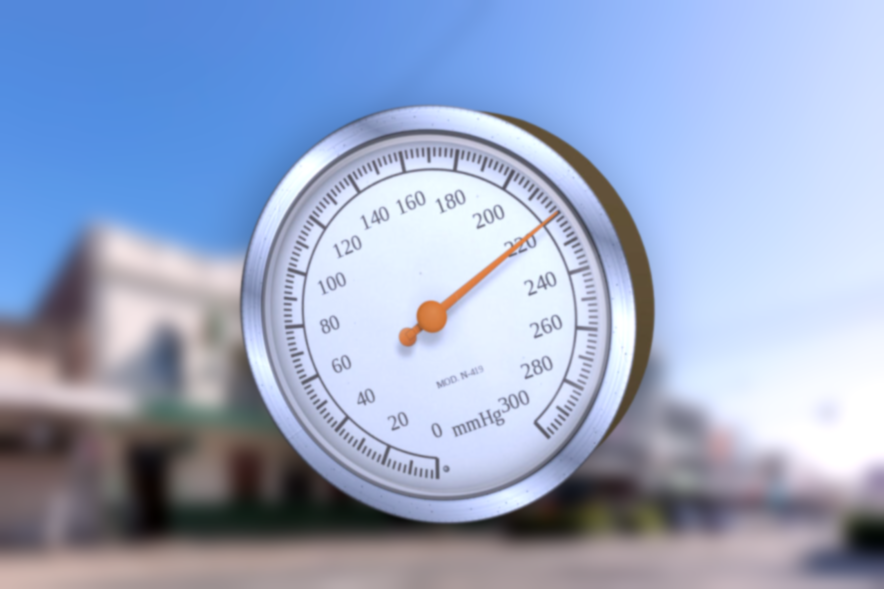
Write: mmHg 220
